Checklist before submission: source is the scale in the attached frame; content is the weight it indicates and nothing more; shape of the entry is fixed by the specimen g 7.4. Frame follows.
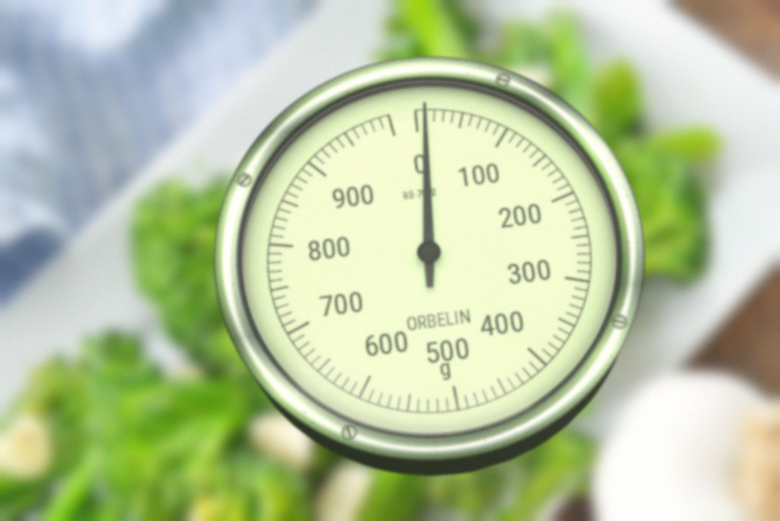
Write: g 10
